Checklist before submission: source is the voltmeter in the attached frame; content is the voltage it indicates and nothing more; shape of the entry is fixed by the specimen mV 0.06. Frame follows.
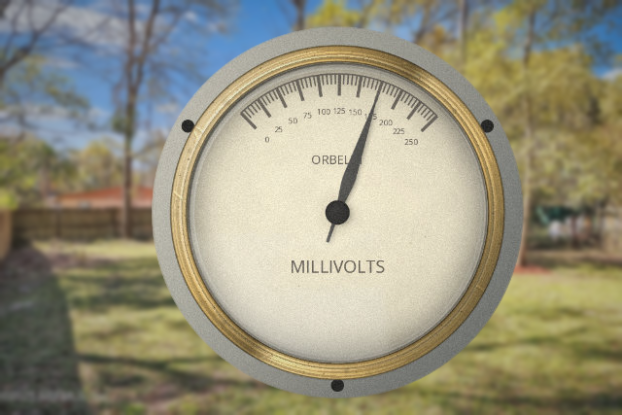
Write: mV 175
